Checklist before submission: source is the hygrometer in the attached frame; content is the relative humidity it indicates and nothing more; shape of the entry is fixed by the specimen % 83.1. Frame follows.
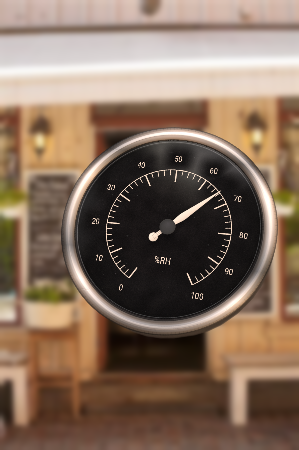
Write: % 66
